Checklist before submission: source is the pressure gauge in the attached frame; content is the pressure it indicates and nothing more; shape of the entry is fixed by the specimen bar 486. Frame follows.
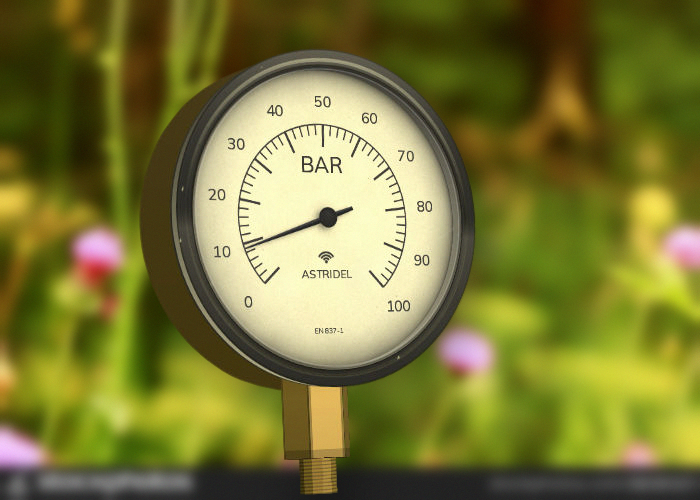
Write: bar 9
